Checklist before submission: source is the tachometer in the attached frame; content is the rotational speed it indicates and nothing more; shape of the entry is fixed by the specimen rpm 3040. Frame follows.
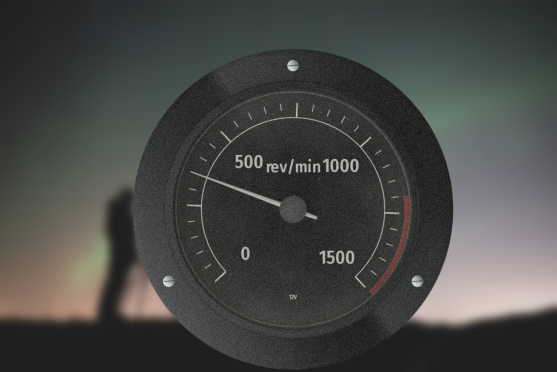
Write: rpm 350
